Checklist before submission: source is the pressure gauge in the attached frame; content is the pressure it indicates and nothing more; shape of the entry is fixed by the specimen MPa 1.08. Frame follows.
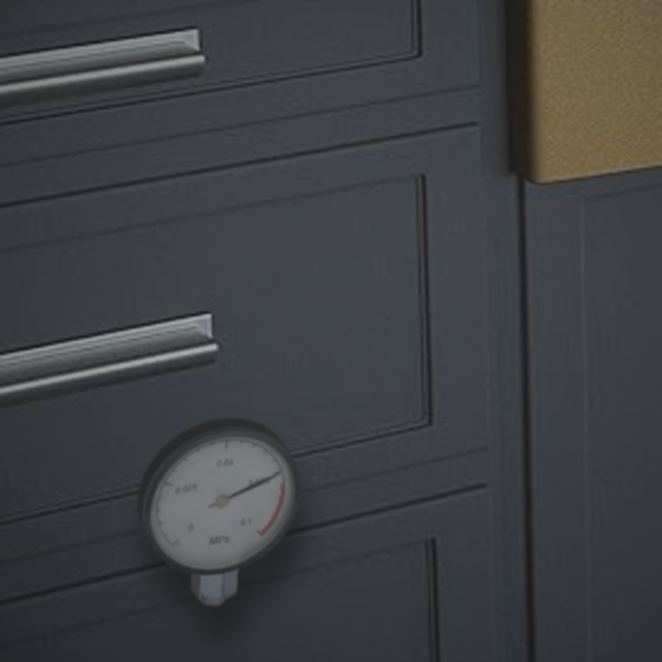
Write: MPa 0.075
